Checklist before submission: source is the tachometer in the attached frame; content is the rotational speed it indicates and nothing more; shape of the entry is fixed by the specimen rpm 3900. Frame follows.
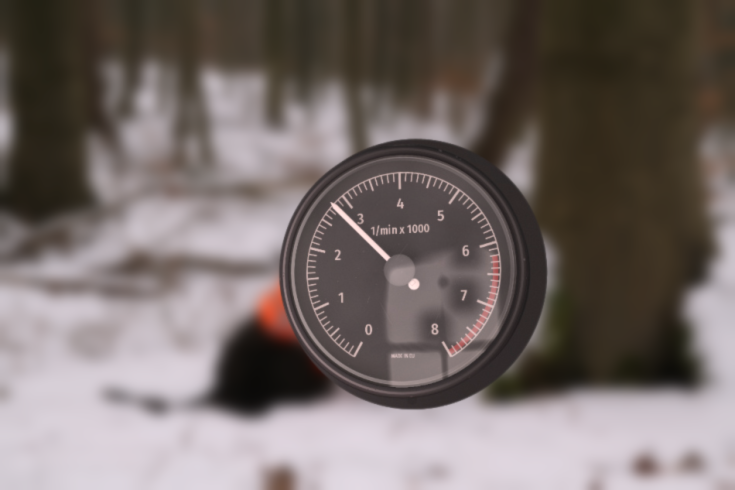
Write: rpm 2800
